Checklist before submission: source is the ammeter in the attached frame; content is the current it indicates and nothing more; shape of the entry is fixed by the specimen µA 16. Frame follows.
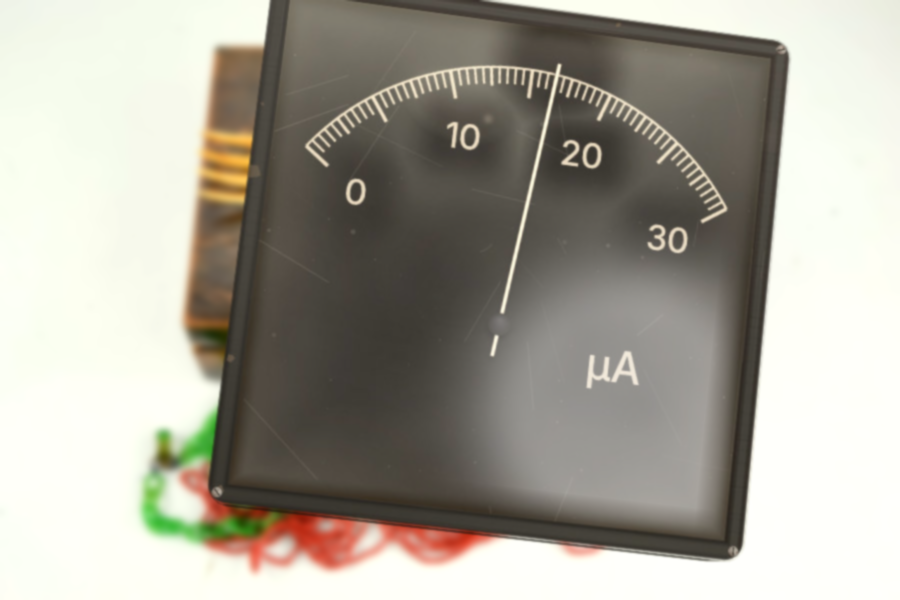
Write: µA 16.5
